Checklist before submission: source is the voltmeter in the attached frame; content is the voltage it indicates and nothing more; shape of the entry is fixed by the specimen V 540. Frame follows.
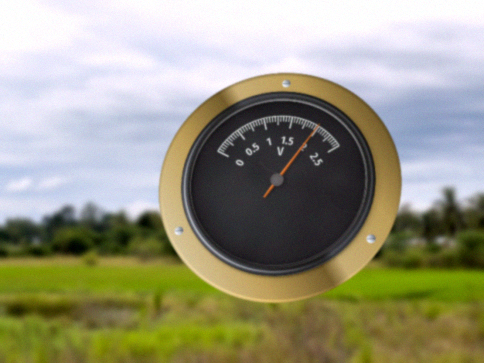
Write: V 2
